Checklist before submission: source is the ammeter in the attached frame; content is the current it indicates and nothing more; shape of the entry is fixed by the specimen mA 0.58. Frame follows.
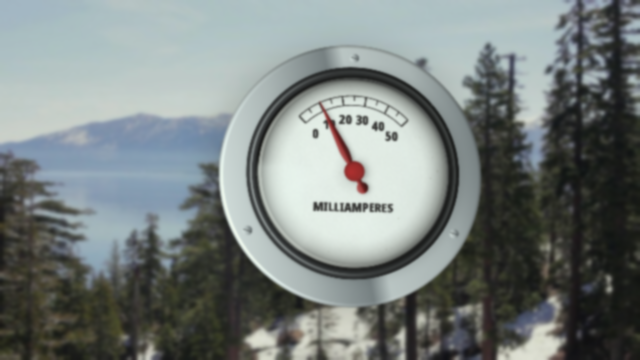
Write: mA 10
